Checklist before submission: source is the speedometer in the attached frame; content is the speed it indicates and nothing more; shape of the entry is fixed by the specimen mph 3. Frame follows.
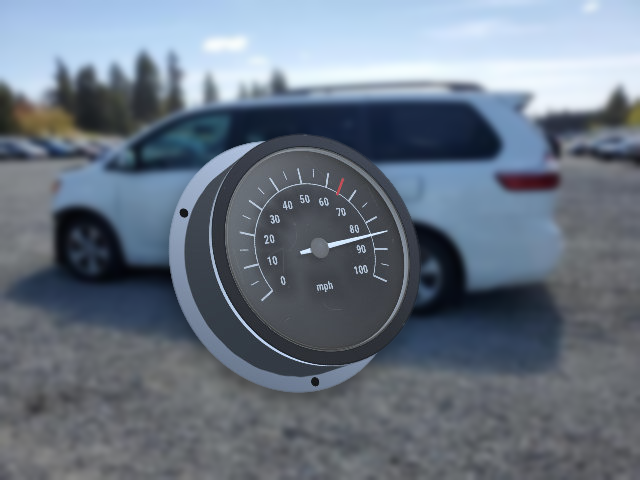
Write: mph 85
